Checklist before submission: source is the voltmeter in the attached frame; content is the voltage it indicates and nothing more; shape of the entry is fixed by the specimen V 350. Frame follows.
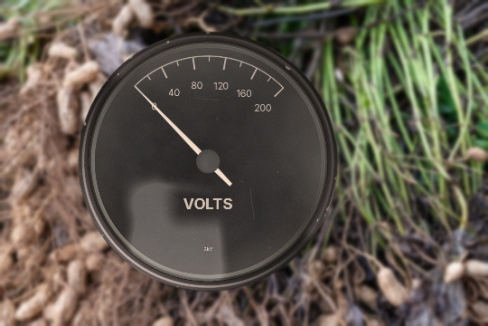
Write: V 0
